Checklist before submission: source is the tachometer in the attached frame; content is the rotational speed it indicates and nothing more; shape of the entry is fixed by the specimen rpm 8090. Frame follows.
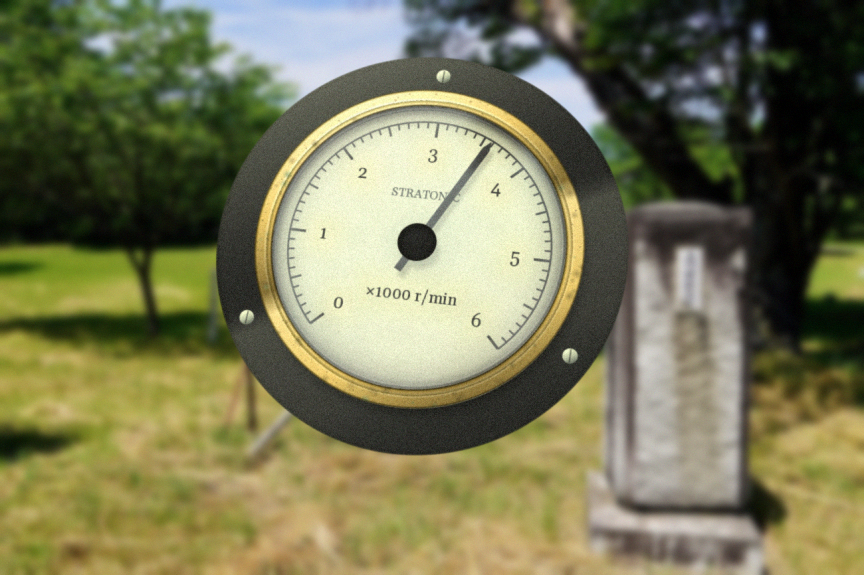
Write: rpm 3600
